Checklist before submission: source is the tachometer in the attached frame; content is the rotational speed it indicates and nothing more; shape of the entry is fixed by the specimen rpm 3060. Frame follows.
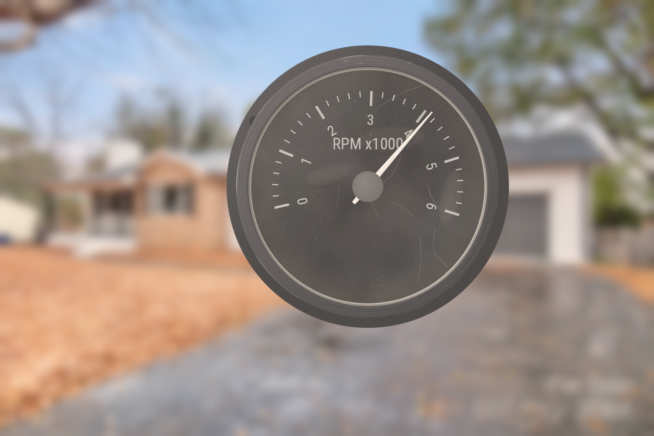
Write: rpm 4100
